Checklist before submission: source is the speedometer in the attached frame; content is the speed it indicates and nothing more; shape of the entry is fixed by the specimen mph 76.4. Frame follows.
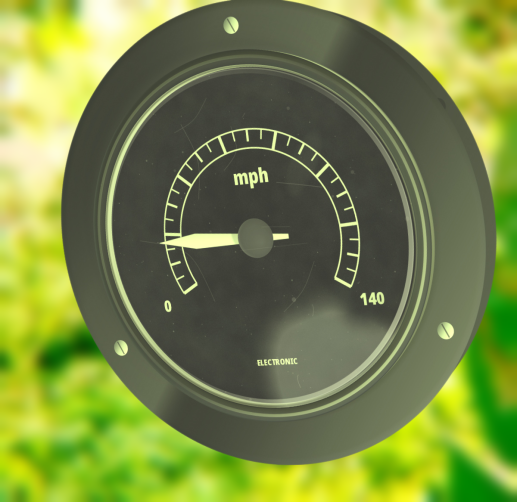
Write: mph 17.5
